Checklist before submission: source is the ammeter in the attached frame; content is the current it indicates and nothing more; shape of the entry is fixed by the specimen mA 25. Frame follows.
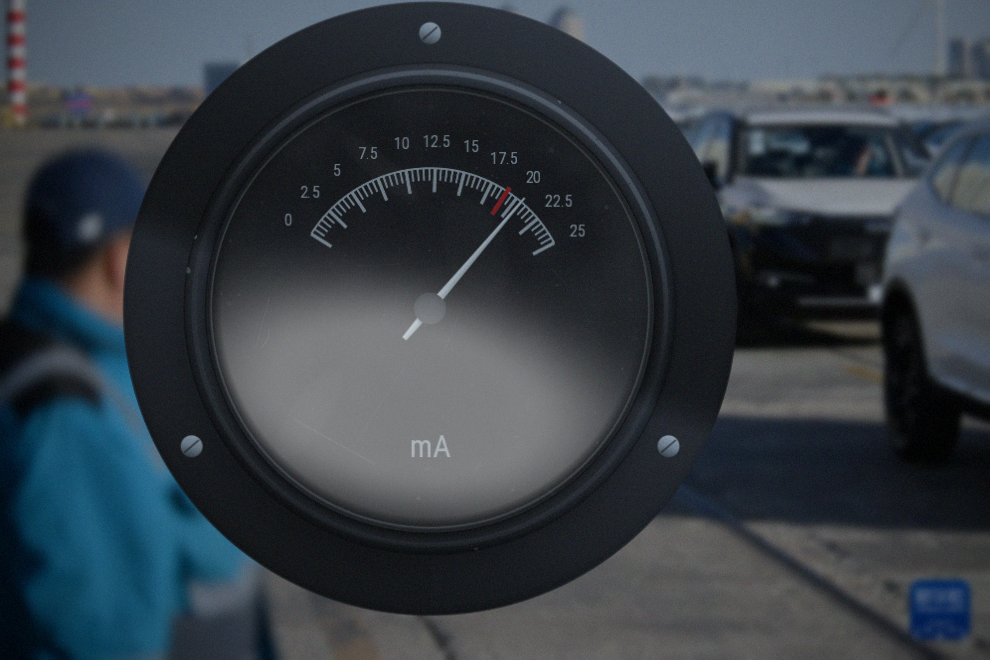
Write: mA 20.5
